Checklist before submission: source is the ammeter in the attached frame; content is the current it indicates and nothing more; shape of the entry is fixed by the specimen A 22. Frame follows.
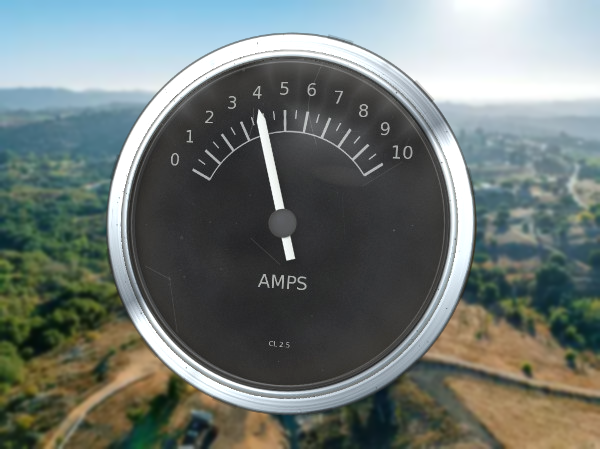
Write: A 4
